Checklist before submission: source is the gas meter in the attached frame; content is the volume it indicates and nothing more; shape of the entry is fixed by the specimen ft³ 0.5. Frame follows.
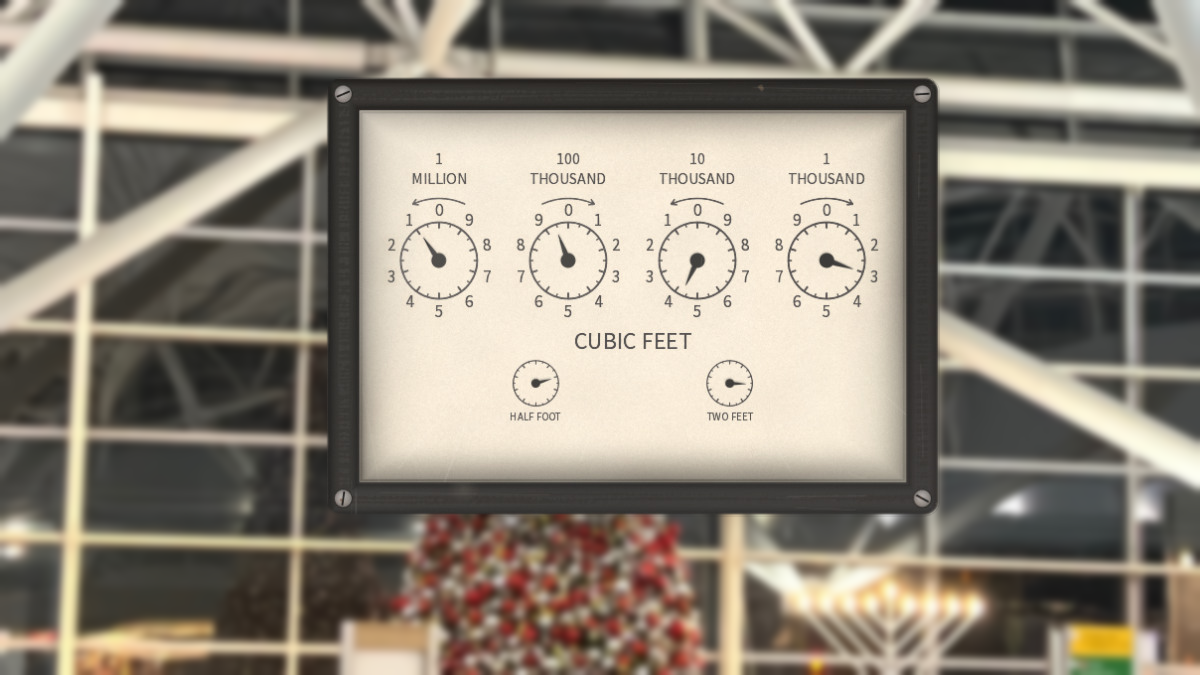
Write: ft³ 94300
